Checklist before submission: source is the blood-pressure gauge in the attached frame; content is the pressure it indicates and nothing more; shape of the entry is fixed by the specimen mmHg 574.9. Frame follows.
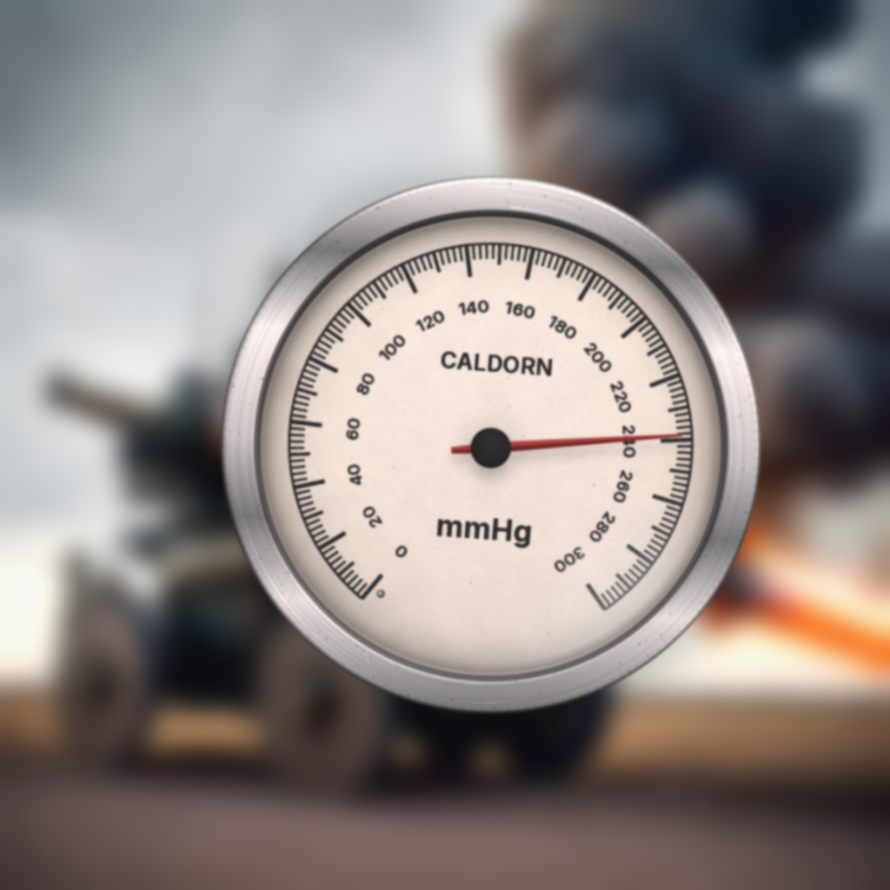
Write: mmHg 238
